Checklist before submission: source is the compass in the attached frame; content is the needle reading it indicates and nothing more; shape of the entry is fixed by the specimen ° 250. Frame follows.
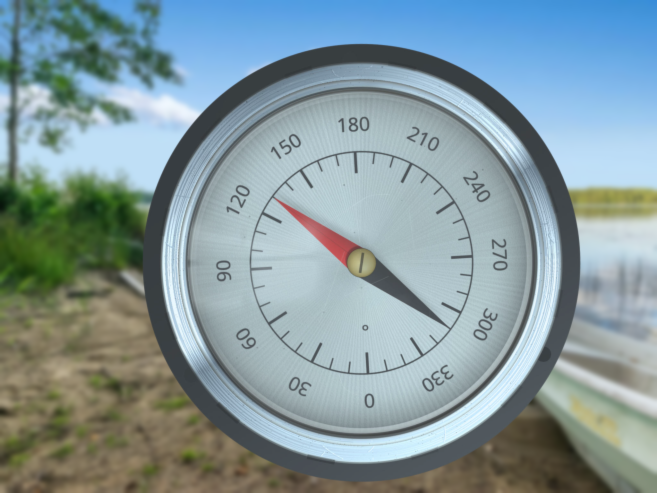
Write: ° 130
